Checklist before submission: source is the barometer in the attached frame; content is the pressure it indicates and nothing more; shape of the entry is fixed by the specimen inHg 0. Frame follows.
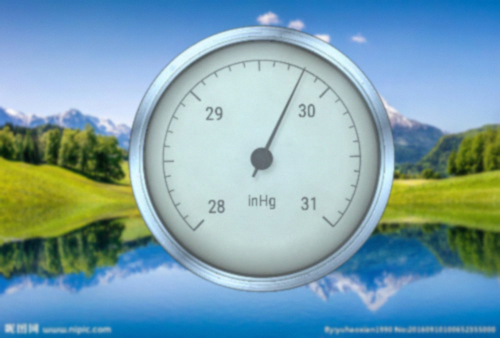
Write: inHg 29.8
